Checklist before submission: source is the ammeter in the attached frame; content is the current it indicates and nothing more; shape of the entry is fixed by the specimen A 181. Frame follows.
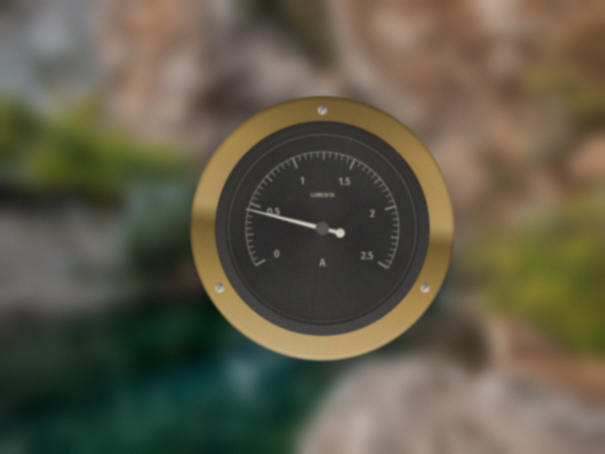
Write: A 0.45
